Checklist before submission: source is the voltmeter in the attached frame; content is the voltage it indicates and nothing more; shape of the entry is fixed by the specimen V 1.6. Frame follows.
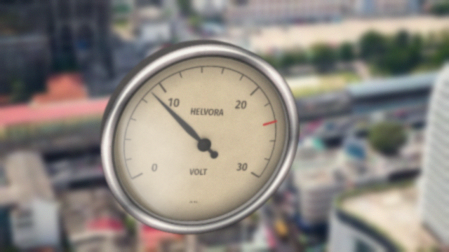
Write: V 9
